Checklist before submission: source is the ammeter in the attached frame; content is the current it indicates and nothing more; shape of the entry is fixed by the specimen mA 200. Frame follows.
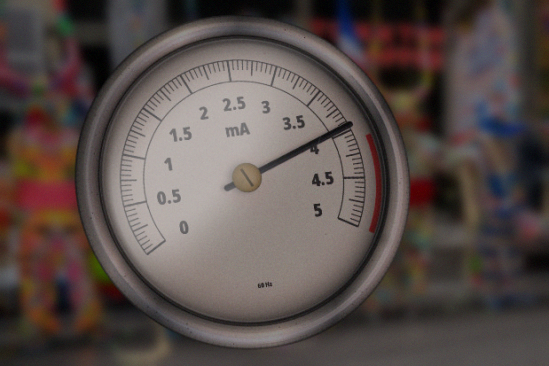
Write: mA 3.95
